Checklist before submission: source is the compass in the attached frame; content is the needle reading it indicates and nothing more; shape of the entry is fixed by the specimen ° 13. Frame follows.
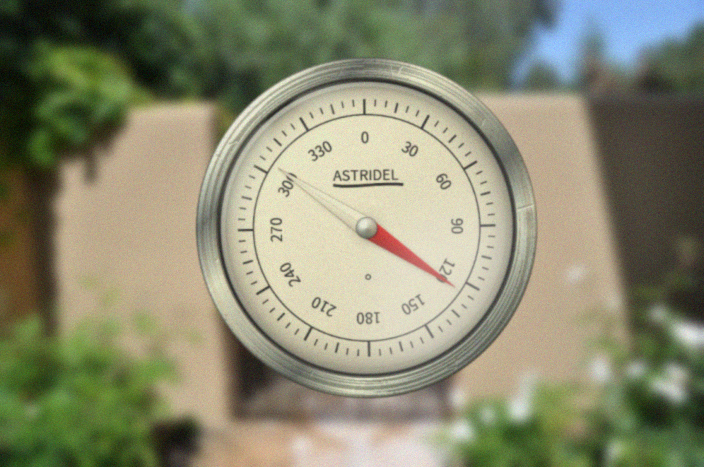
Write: ° 125
